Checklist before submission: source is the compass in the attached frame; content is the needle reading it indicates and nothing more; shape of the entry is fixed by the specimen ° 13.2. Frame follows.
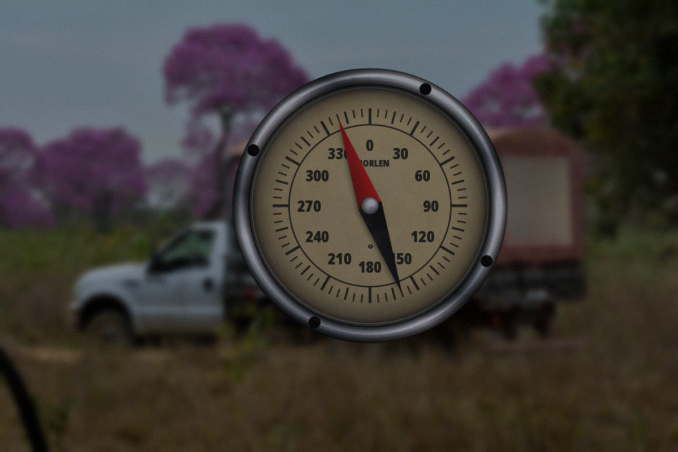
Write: ° 340
